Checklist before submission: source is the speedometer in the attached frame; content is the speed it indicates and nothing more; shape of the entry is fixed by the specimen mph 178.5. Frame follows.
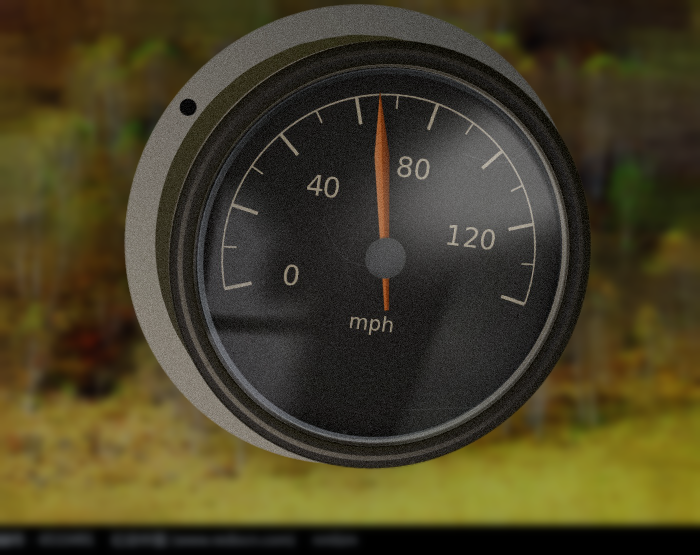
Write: mph 65
